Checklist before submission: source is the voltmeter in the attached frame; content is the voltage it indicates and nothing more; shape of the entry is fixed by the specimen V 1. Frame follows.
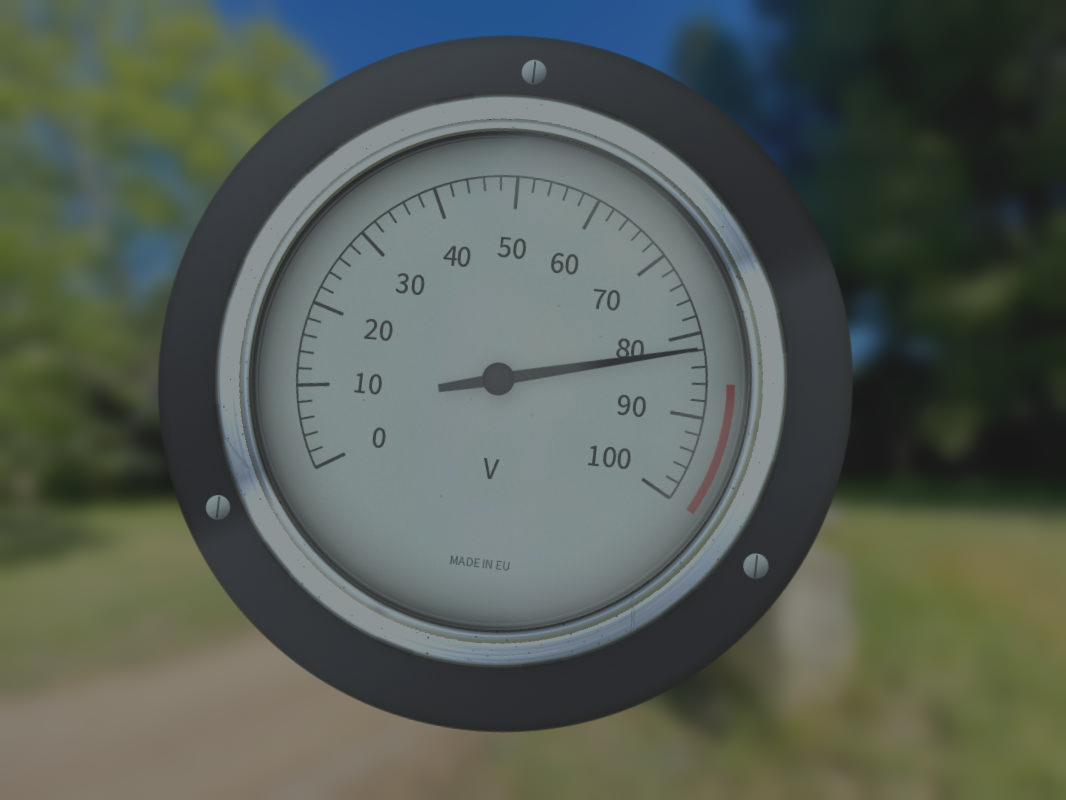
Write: V 82
